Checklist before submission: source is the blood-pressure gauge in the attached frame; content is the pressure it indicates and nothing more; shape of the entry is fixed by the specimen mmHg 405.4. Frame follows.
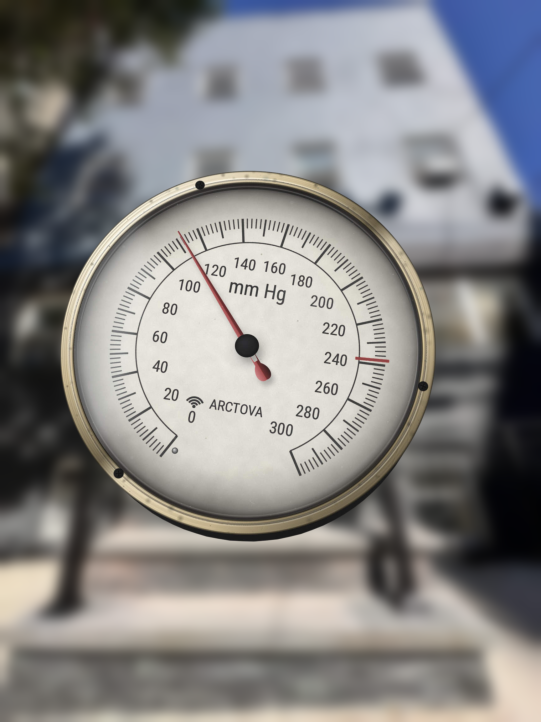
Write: mmHg 112
